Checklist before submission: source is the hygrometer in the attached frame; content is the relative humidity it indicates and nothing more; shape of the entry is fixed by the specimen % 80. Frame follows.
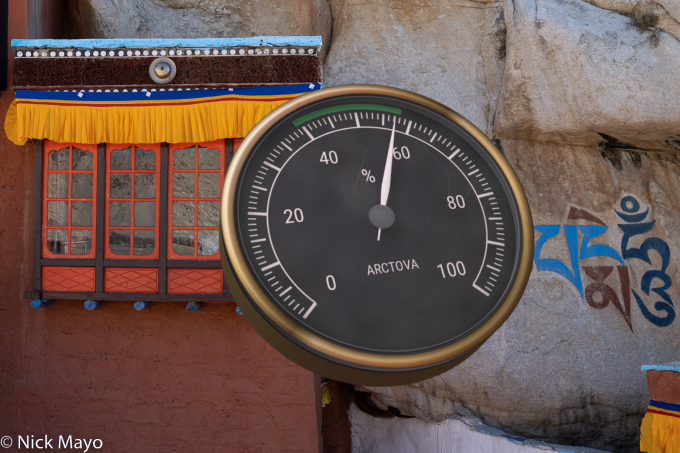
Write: % 57
